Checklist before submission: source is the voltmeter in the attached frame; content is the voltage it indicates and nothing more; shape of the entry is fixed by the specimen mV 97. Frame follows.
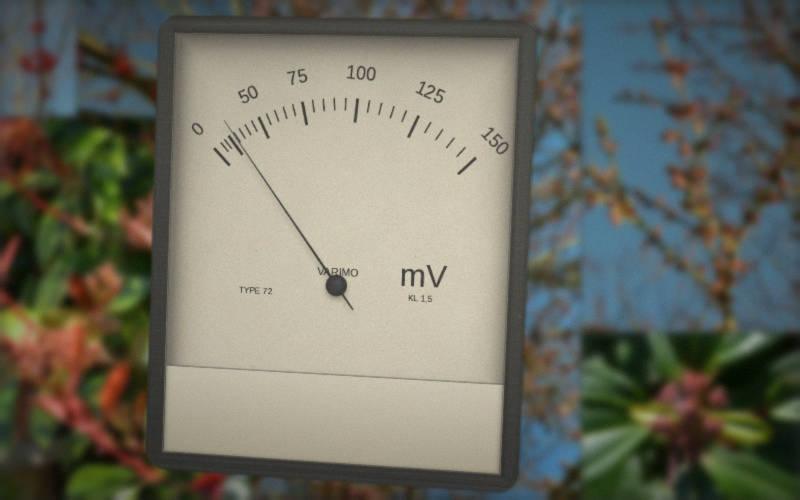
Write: mV 30
